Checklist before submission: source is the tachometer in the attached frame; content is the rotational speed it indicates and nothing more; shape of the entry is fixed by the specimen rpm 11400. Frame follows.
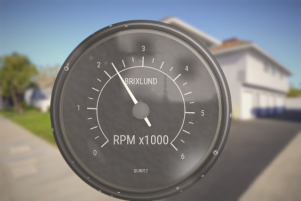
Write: rpm 2250
